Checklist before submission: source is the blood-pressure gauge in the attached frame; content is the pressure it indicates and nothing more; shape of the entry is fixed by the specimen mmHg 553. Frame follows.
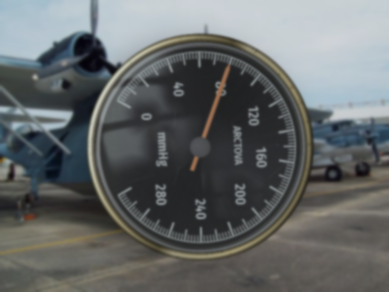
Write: mmHg 80
